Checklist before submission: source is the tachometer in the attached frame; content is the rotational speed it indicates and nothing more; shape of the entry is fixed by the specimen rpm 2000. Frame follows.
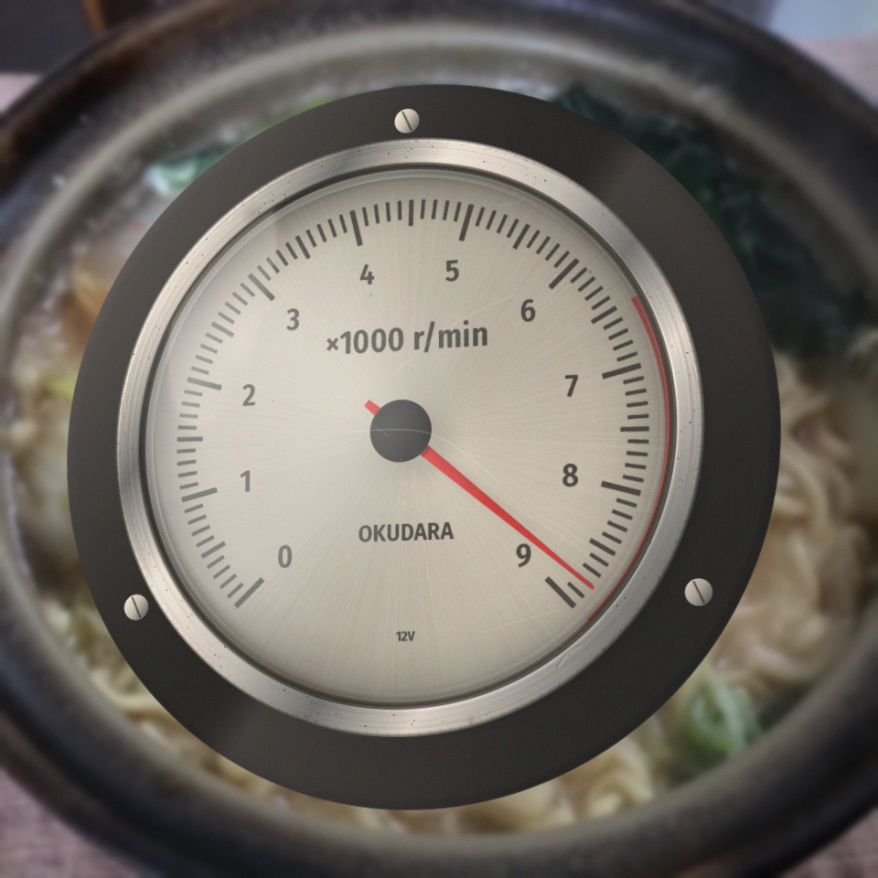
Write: rpm 8800
